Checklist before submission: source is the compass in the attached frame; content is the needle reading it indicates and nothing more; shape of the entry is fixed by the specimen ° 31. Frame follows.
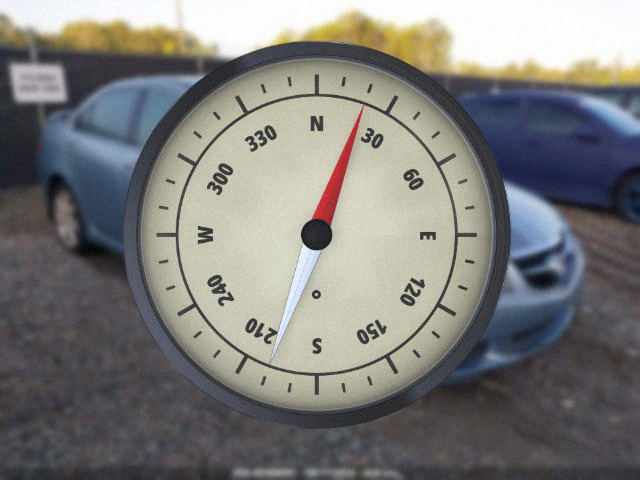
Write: ° 20
